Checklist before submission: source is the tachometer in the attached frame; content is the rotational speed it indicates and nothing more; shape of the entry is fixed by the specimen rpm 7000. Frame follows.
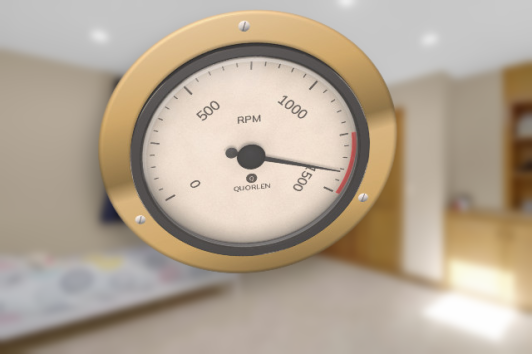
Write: rpm 1400
